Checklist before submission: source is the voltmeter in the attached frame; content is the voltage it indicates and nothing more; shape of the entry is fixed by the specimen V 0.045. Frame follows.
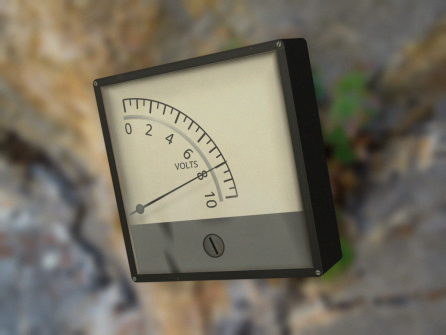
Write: V 8
